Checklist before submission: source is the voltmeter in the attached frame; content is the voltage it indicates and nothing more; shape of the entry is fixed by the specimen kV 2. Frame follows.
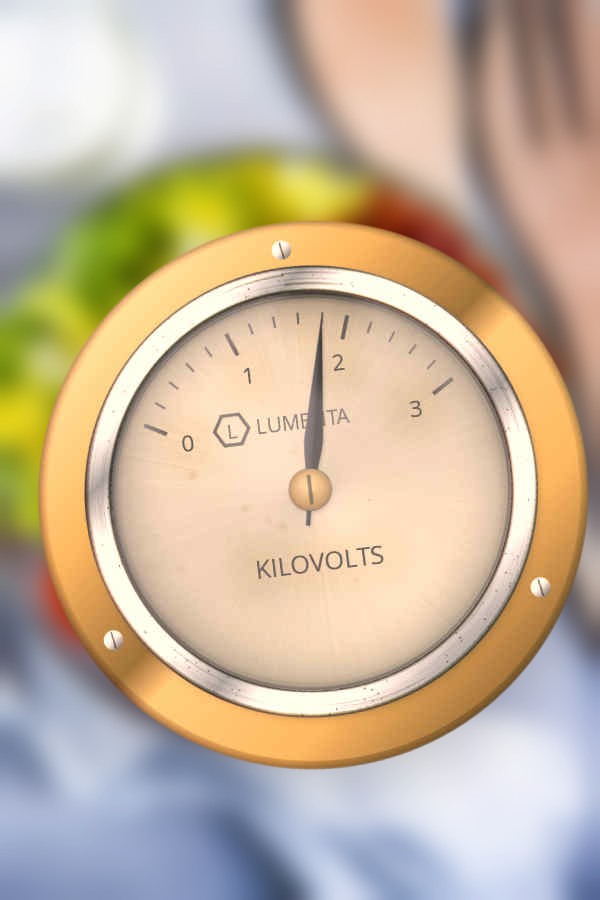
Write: kV 1.8
